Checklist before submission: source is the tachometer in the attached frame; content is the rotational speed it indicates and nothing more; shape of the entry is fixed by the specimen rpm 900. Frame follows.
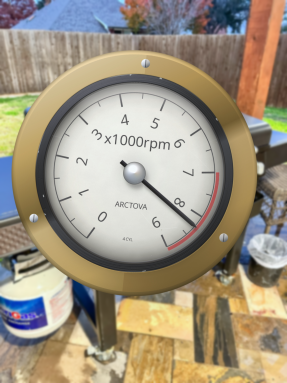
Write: rpm 8250
